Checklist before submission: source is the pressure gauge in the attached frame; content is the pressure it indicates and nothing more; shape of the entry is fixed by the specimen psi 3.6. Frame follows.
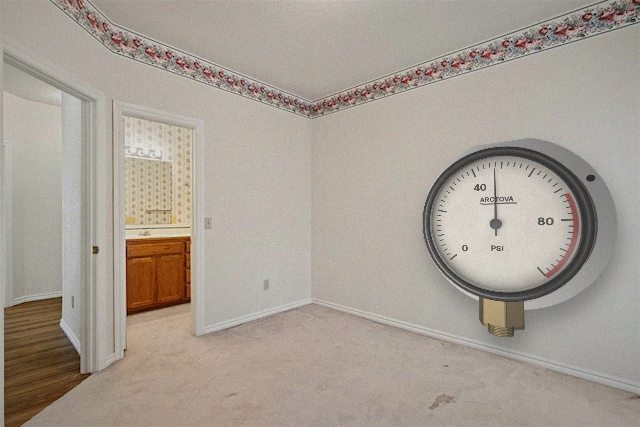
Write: psi 48
